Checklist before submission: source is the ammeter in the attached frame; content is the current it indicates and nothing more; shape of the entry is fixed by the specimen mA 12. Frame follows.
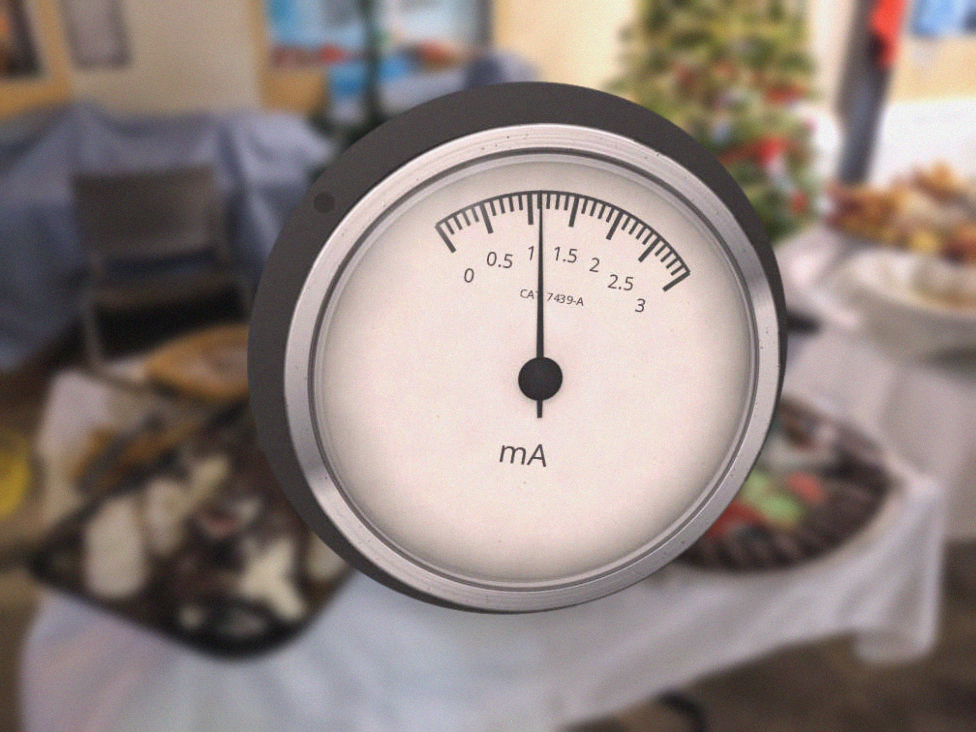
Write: mA 1.1
